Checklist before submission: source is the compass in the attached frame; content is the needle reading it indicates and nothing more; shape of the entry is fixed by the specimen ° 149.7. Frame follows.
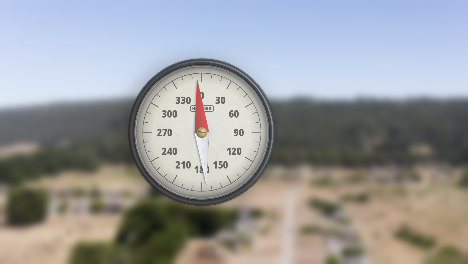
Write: ° 355
